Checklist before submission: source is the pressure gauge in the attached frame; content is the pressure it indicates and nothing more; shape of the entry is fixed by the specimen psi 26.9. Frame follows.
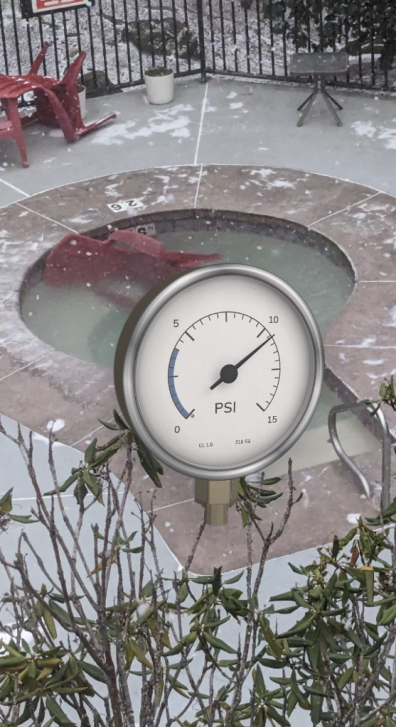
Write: psi 10.5
